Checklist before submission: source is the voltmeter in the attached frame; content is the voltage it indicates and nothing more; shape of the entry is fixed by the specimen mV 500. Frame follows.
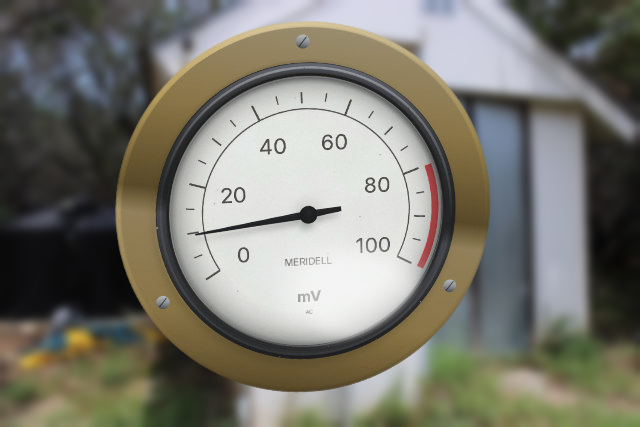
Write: mV 10
